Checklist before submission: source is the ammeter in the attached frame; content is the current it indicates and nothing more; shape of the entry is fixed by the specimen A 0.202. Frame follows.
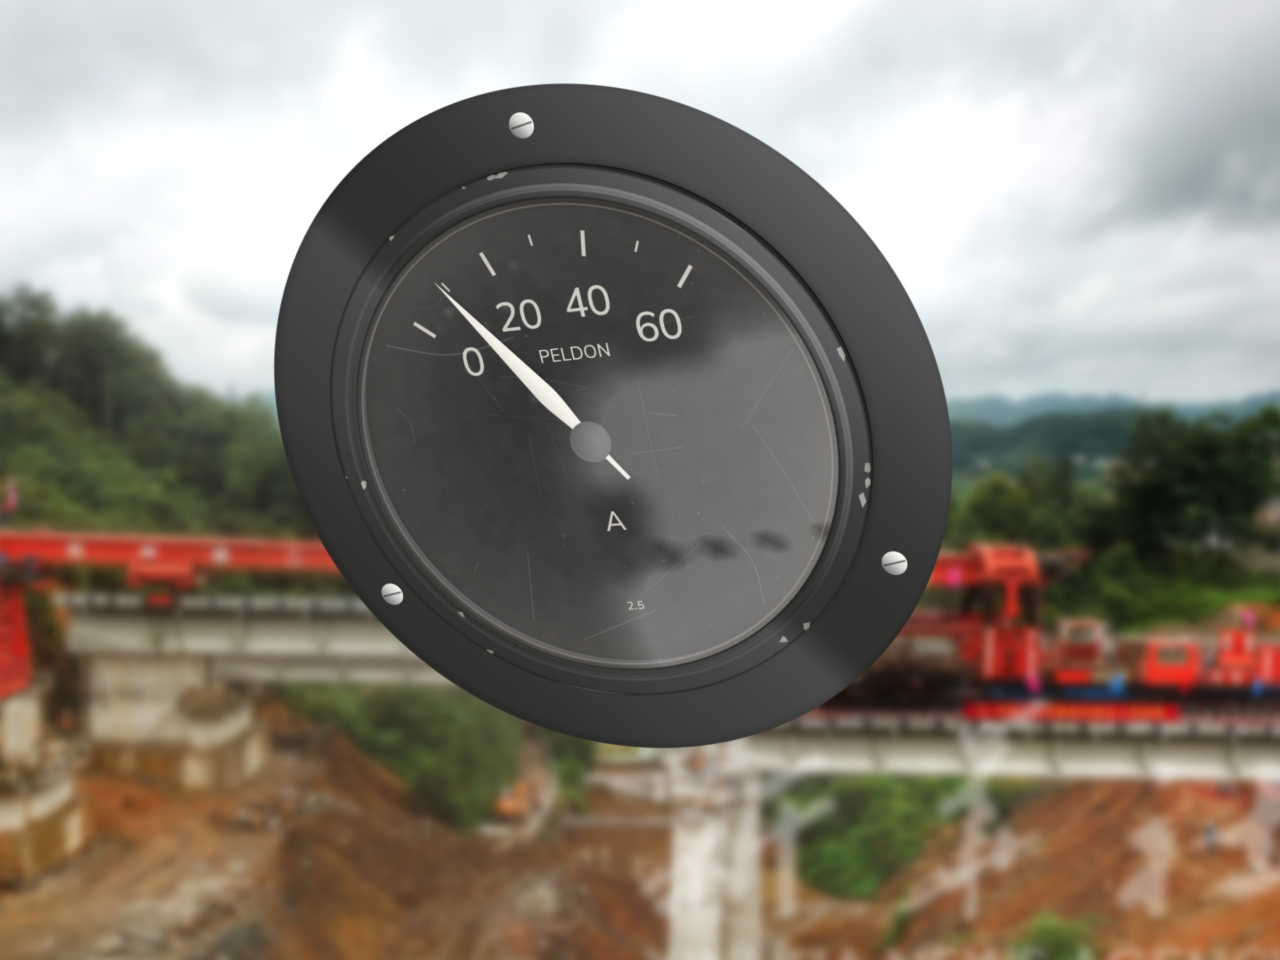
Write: A 10
